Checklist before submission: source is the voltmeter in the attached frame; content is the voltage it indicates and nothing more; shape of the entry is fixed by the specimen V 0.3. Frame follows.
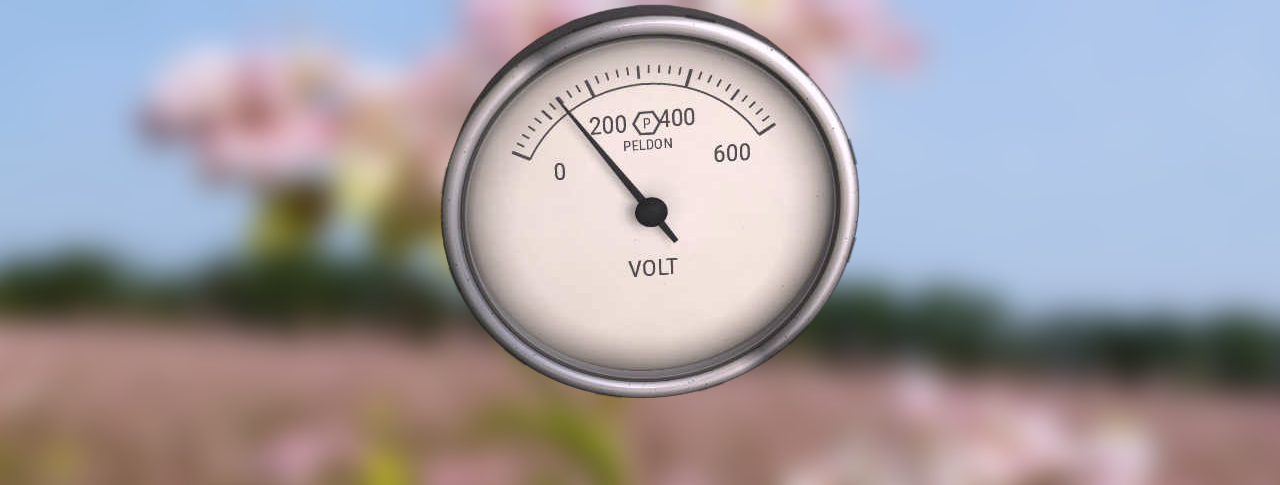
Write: V 140
